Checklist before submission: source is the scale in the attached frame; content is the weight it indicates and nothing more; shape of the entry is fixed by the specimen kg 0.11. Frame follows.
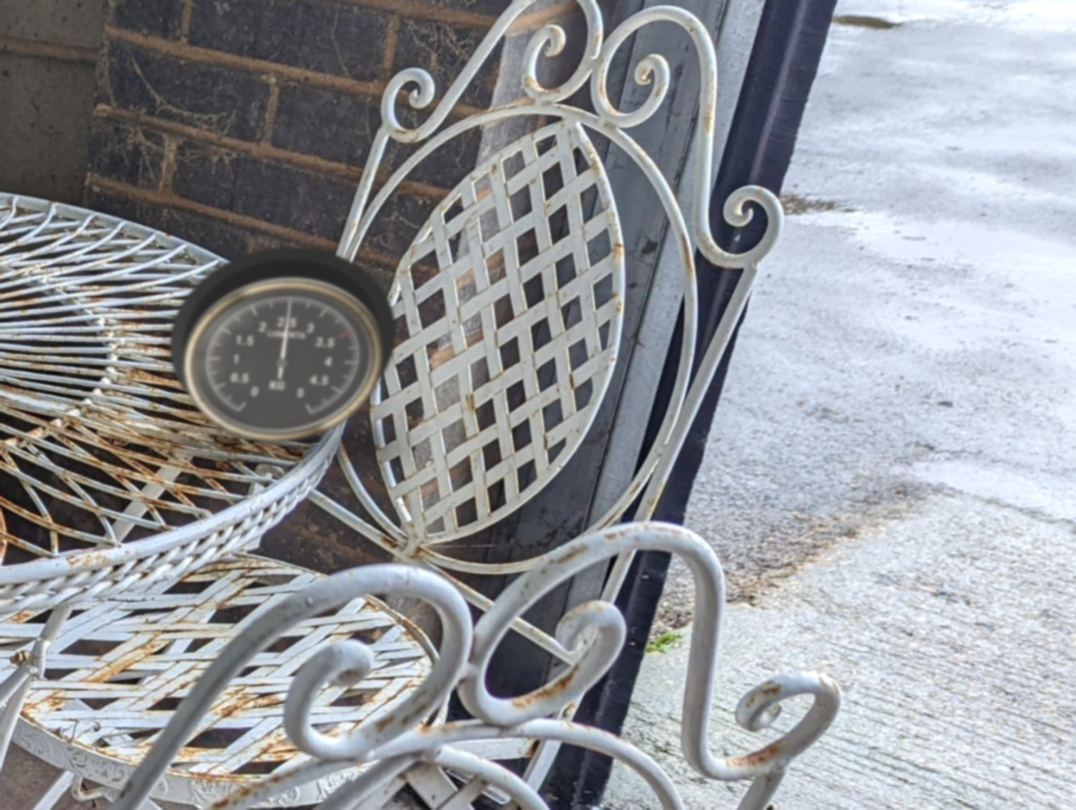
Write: kg 2.5
